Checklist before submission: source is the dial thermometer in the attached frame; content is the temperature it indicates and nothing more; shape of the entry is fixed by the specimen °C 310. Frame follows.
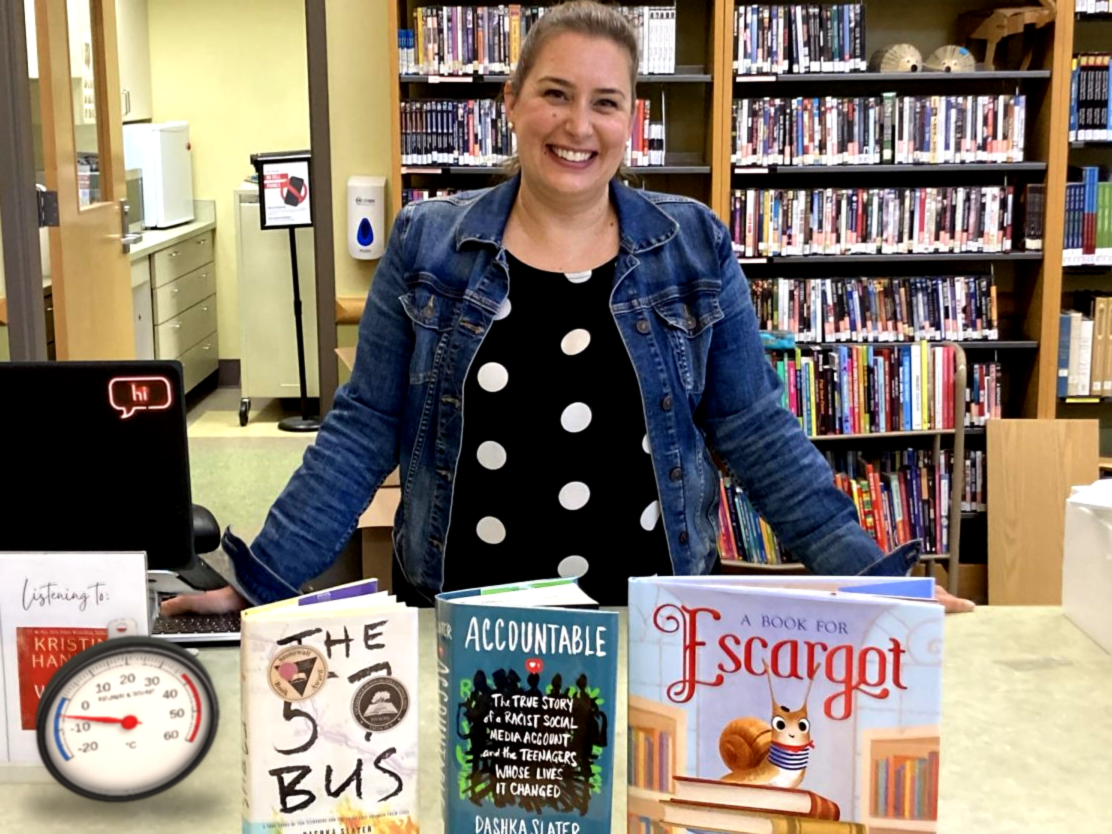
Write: °C -5
